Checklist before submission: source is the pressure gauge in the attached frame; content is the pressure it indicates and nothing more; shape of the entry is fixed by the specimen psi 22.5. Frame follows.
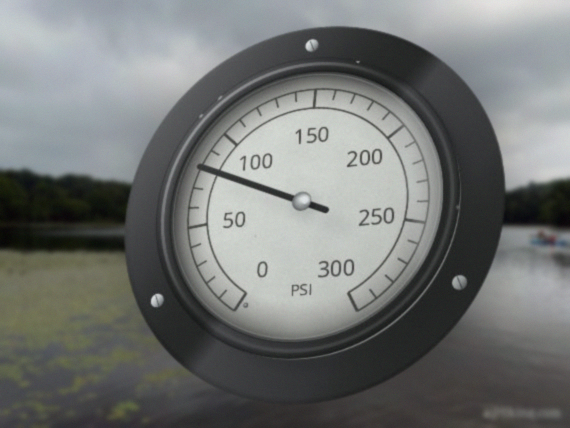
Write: psi 80
